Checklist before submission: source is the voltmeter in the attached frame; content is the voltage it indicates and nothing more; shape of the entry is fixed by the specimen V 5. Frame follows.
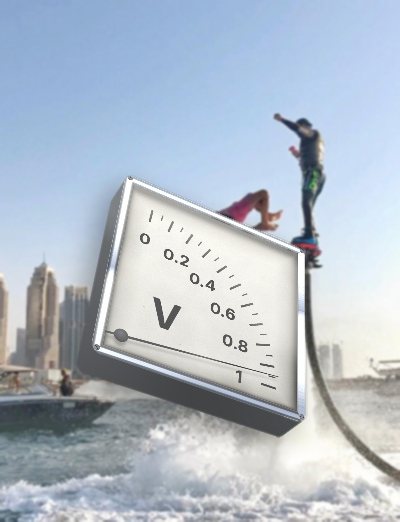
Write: V 0.95
